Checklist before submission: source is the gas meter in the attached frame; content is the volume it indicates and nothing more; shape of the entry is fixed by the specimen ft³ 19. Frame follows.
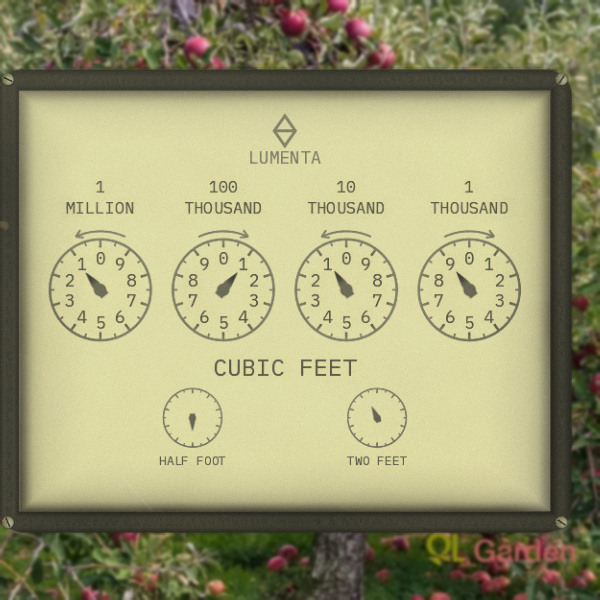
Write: ft³ 110900
